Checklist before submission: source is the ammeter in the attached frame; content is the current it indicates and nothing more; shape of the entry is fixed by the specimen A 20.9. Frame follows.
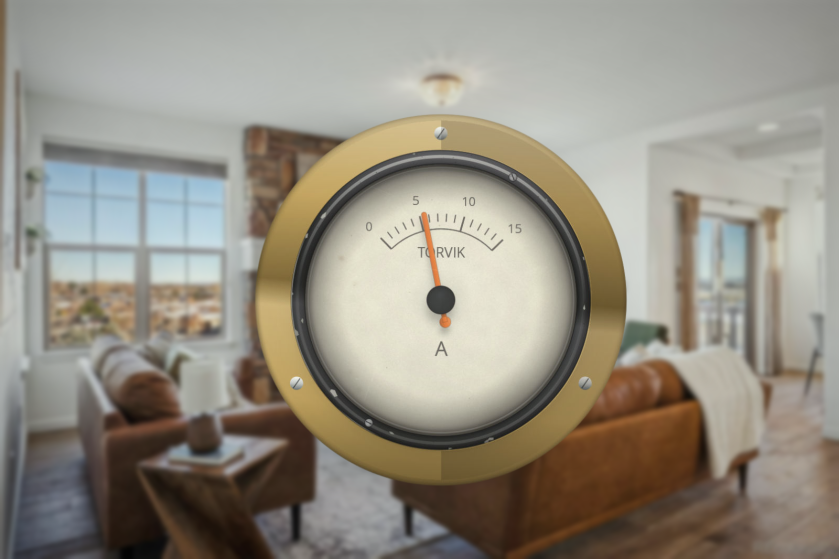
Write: A 5.5
